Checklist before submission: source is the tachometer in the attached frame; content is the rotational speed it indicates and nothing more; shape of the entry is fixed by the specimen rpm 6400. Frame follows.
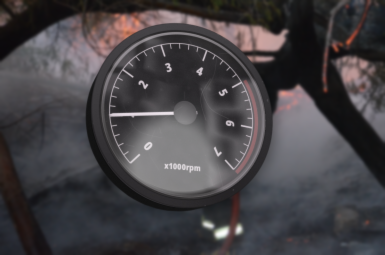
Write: rpm 1000
